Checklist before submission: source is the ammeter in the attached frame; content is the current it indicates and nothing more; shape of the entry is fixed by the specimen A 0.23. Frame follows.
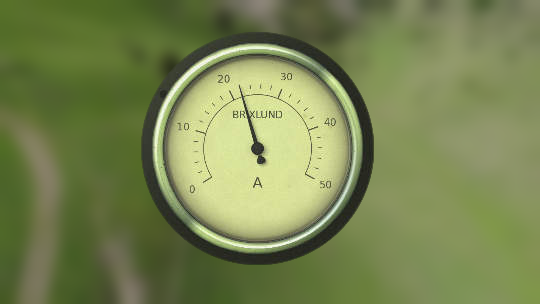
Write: A 22
